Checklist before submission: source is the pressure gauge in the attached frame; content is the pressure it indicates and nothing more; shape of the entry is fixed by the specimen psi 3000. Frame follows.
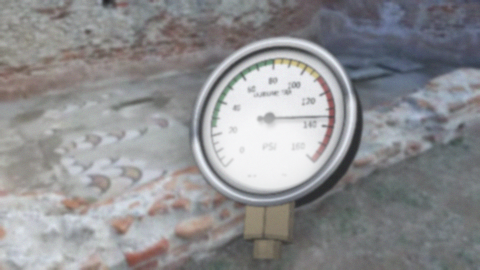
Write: psi 135
